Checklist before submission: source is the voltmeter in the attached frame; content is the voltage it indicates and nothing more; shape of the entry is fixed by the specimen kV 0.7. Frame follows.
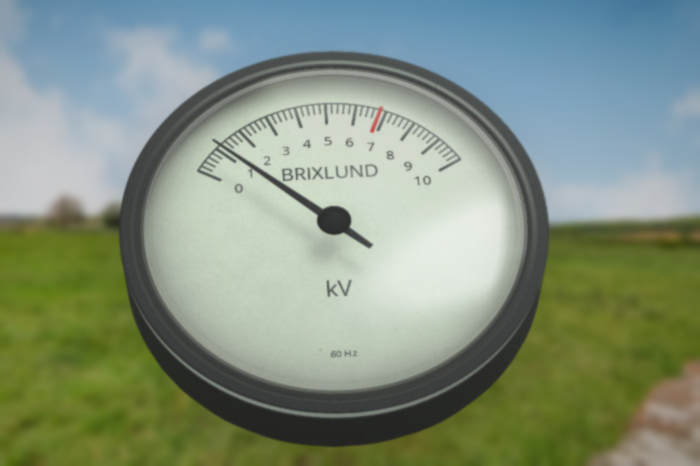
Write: kV 1
